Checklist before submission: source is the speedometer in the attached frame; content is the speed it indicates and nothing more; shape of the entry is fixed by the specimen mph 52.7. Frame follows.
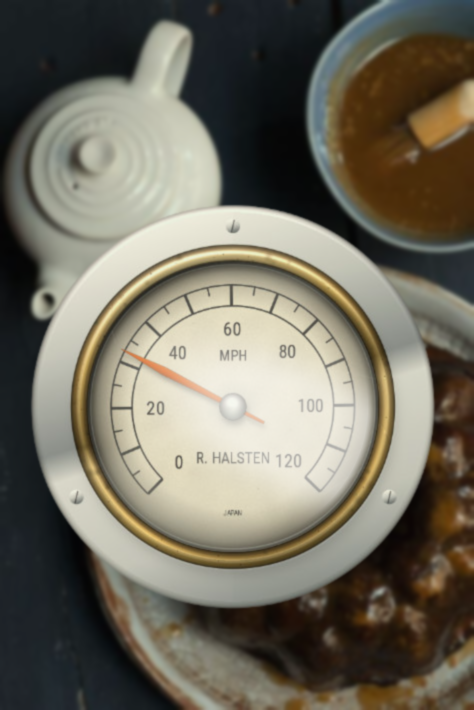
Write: mph 32.5
